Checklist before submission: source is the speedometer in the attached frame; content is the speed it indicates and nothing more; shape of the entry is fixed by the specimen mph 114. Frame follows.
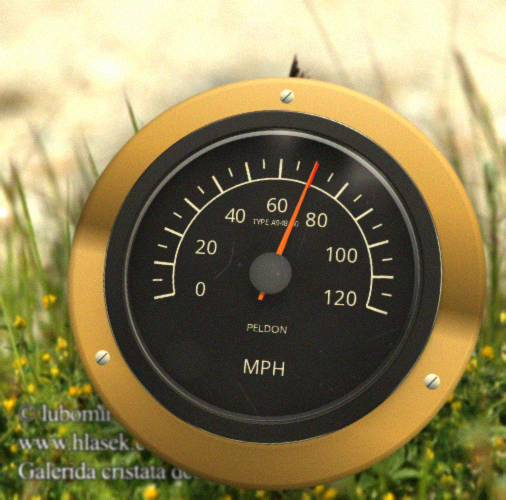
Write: mph 70
